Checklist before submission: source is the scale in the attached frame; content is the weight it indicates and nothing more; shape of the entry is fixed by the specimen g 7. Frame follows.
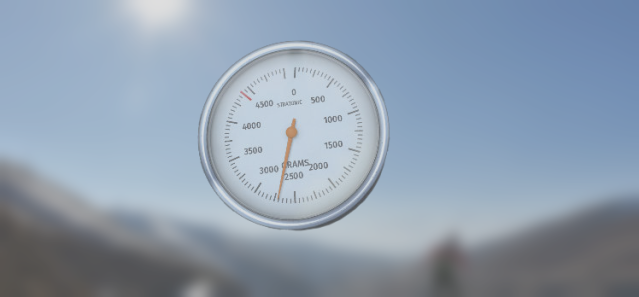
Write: g 2700
